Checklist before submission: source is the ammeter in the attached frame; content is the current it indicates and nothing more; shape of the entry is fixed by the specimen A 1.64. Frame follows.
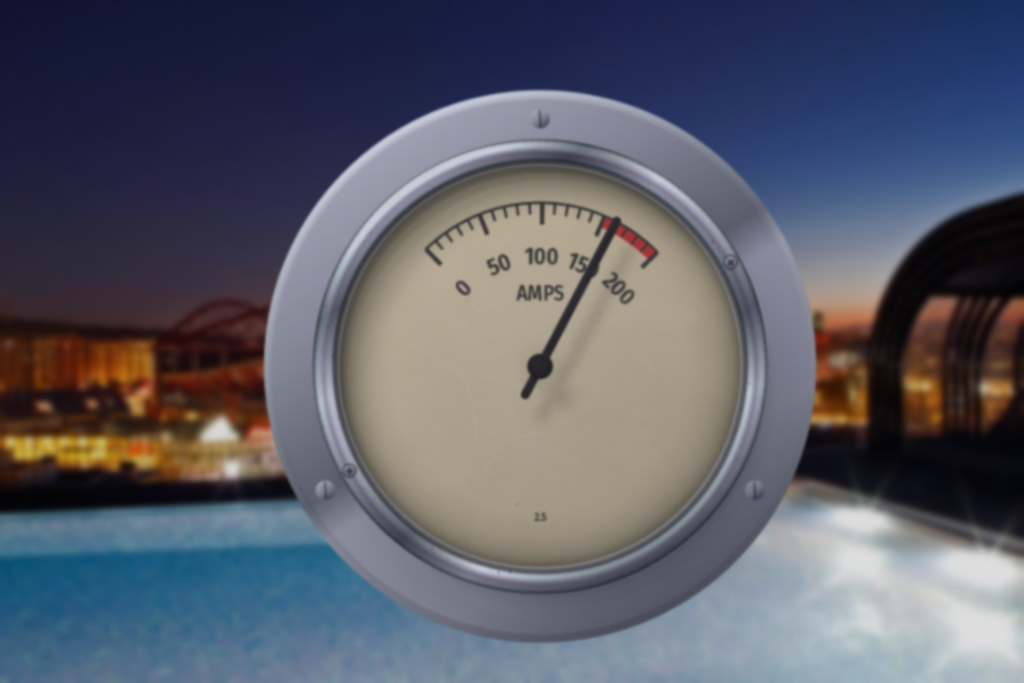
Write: A 160
